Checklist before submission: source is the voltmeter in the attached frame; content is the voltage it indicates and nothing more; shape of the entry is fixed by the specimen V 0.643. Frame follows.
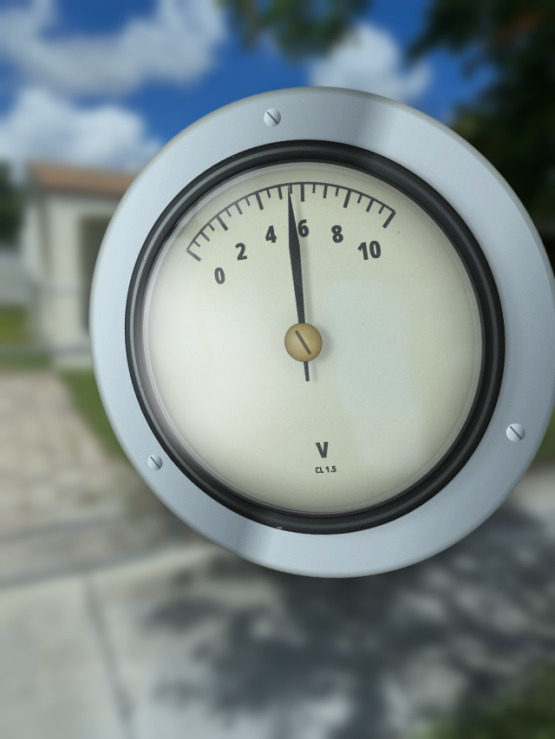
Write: V 5.5
